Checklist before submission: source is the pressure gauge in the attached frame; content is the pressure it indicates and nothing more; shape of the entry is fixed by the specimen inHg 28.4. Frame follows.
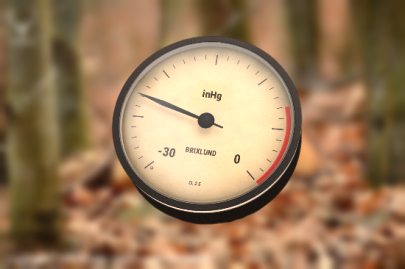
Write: inHg -23
